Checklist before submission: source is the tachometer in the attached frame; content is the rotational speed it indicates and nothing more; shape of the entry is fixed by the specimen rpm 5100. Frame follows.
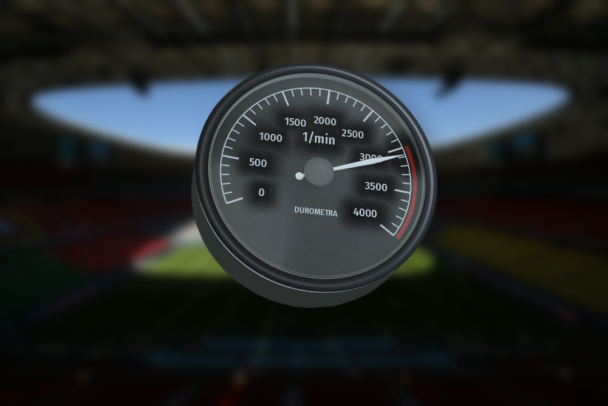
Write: rpm 3100
